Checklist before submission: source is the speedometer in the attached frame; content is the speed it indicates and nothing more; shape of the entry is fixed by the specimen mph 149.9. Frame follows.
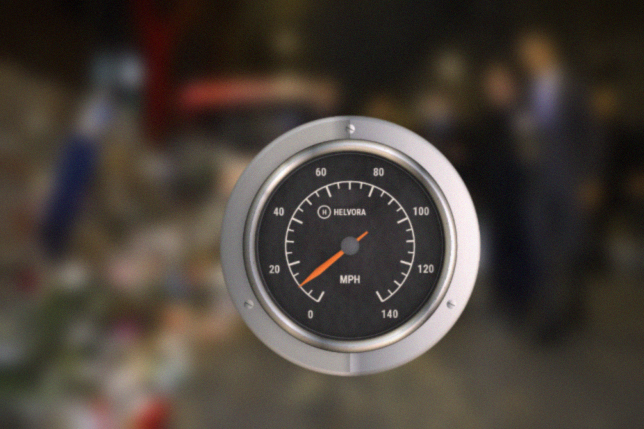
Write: mph 10
